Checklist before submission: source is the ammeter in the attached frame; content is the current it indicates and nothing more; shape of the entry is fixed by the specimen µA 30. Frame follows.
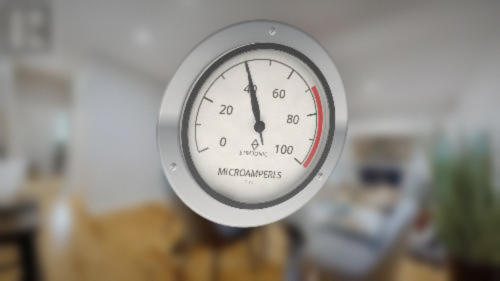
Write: µA 40
